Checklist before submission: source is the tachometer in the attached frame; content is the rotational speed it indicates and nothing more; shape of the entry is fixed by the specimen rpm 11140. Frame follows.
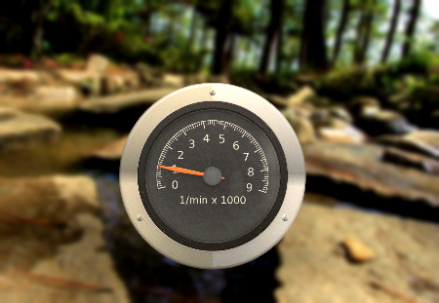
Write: rpm 1000
